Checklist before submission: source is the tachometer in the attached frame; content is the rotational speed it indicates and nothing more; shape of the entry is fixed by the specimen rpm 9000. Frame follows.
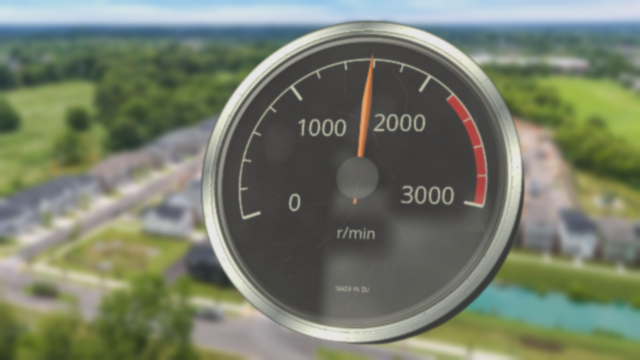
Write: rpm 1600
